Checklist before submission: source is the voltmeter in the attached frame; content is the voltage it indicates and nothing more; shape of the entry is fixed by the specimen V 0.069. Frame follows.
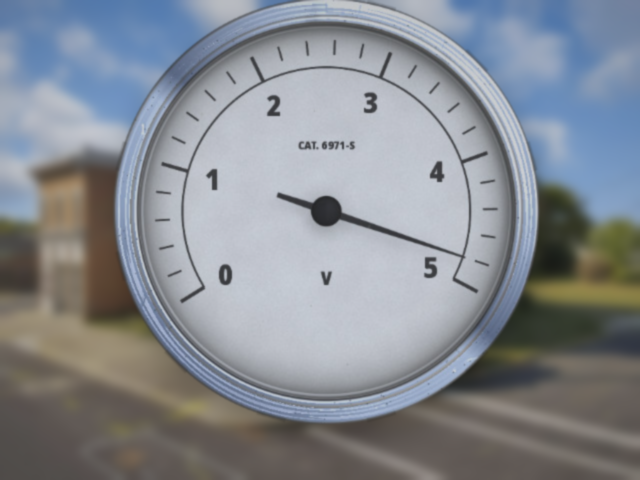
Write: V 4.8
